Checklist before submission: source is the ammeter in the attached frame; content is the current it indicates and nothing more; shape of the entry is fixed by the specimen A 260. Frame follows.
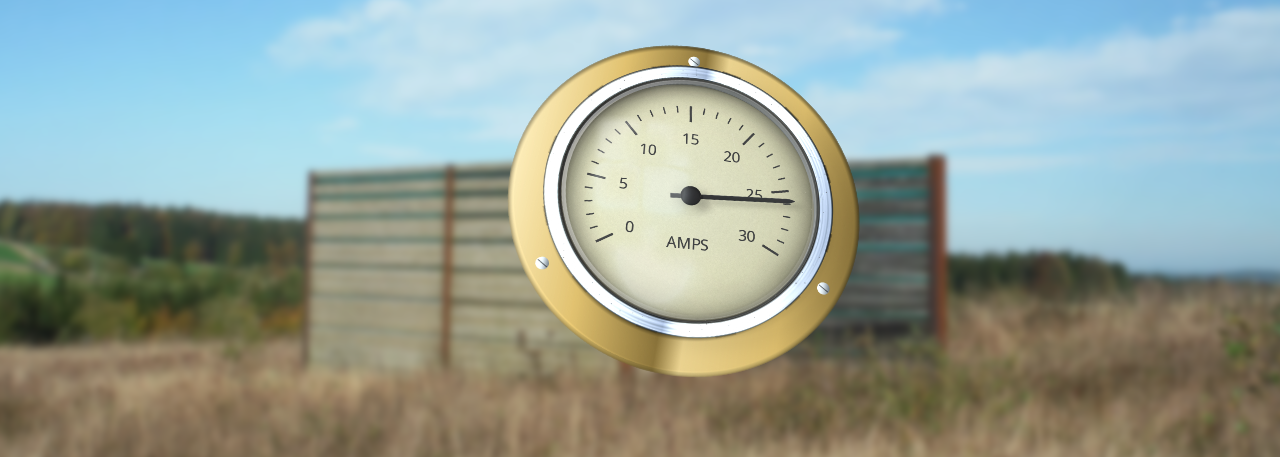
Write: A 26
